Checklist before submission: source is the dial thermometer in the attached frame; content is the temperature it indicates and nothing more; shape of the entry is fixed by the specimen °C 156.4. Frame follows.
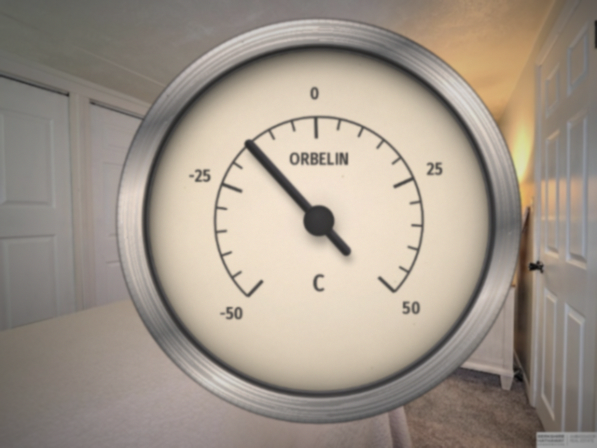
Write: °C -15
